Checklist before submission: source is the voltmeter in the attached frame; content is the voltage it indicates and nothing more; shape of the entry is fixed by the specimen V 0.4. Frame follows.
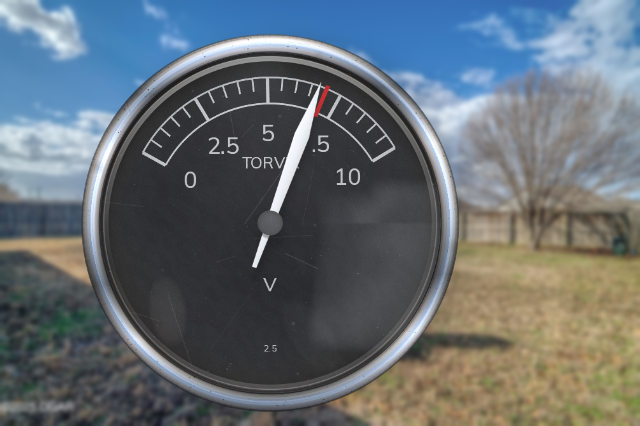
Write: V 6.75
